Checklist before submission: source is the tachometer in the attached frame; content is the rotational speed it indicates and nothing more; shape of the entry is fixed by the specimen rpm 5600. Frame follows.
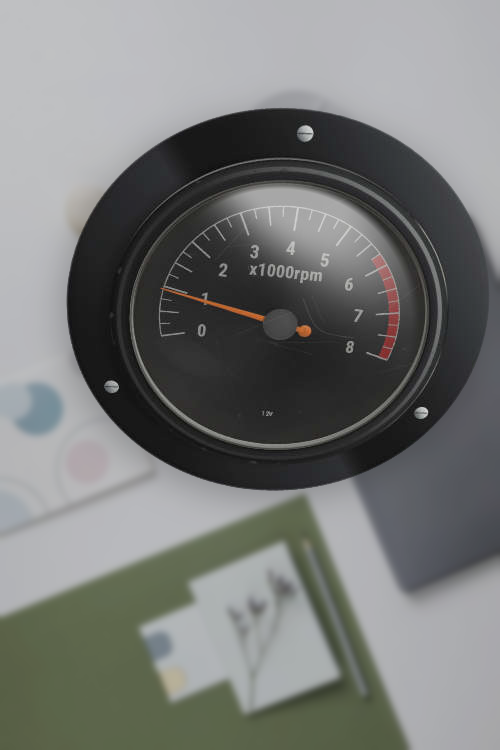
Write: rpm 1000
